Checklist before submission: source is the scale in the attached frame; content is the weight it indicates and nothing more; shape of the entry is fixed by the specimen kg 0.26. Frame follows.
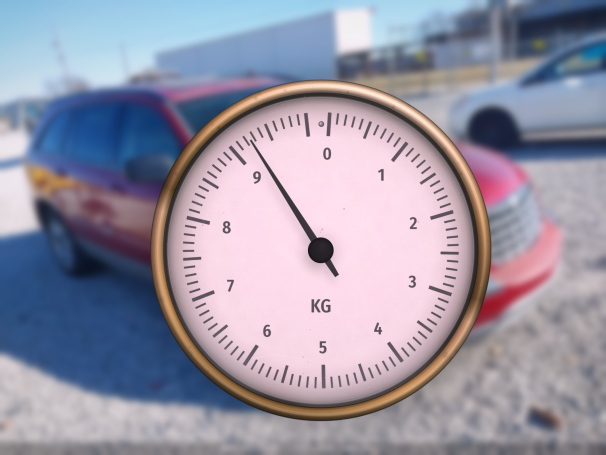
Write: kg 9.25
